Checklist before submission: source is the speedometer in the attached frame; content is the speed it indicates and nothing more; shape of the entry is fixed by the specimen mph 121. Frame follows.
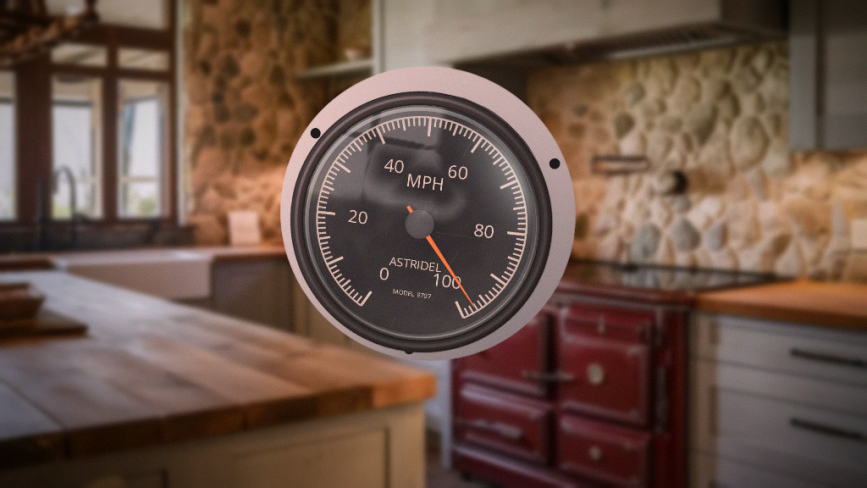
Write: mph 97
